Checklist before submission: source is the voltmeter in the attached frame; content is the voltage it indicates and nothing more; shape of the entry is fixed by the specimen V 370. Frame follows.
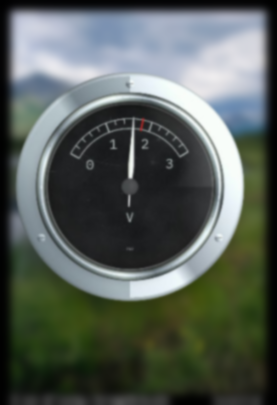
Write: V 1.6
